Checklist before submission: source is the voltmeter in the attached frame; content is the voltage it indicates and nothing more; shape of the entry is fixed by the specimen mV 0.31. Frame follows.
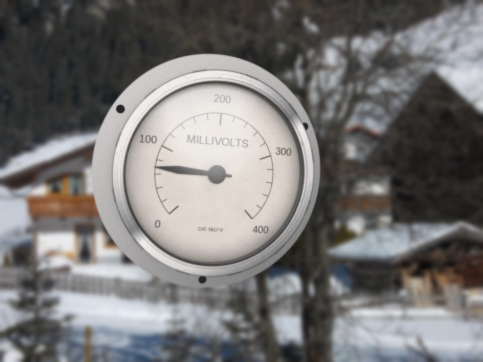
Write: mV 70
